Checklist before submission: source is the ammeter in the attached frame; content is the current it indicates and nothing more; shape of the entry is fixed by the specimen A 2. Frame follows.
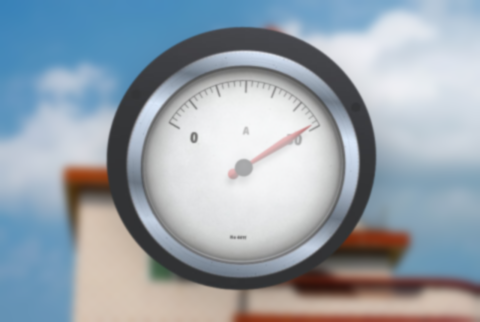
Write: A 29
